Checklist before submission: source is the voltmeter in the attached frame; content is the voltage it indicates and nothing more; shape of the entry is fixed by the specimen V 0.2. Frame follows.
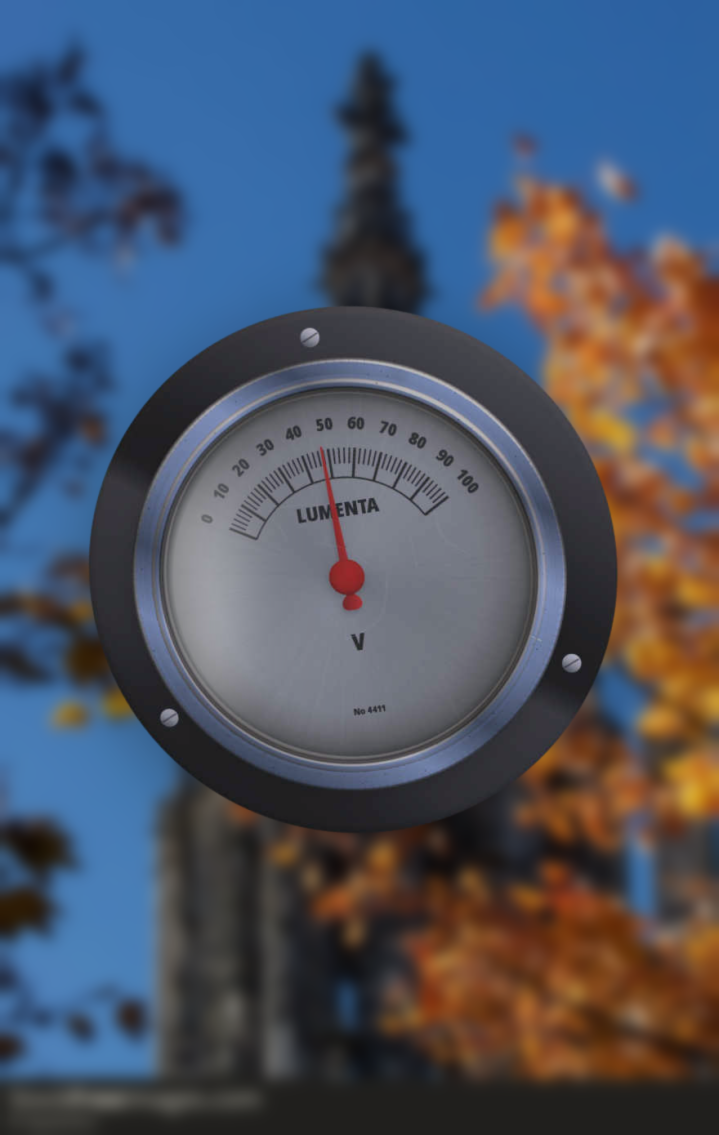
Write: V 48
